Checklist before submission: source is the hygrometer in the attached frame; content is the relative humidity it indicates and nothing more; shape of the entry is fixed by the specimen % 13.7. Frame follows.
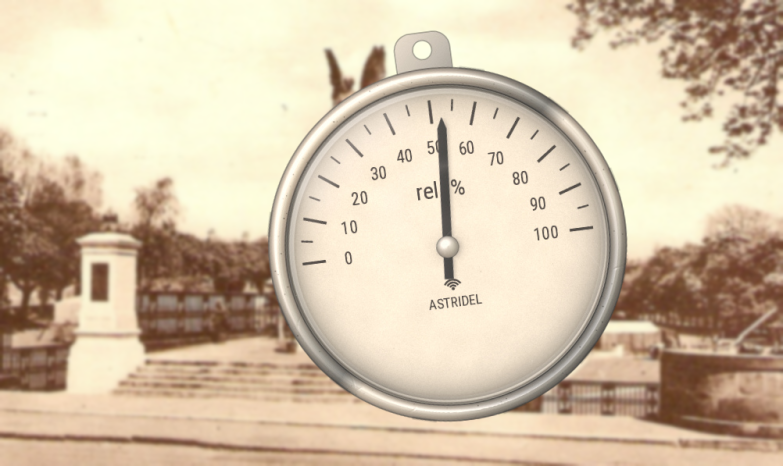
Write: % 52.5
